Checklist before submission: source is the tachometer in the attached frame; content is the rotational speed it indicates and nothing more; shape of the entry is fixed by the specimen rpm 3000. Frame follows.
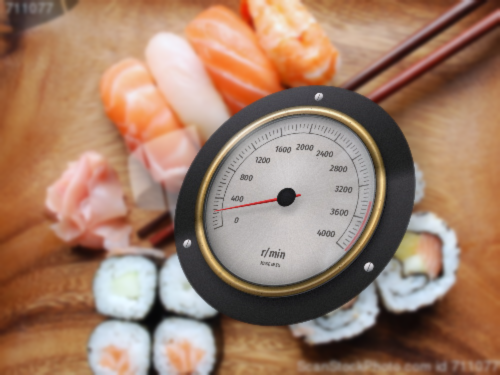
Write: rpm 200
